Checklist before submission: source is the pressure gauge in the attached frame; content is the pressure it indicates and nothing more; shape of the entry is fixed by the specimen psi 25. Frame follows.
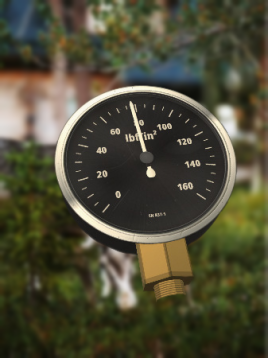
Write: psi 77.5
